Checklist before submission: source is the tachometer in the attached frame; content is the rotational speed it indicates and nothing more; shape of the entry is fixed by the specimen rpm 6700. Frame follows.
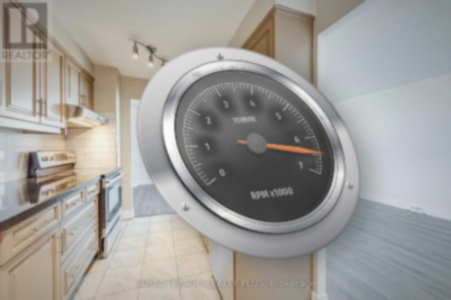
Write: rpm 6500
